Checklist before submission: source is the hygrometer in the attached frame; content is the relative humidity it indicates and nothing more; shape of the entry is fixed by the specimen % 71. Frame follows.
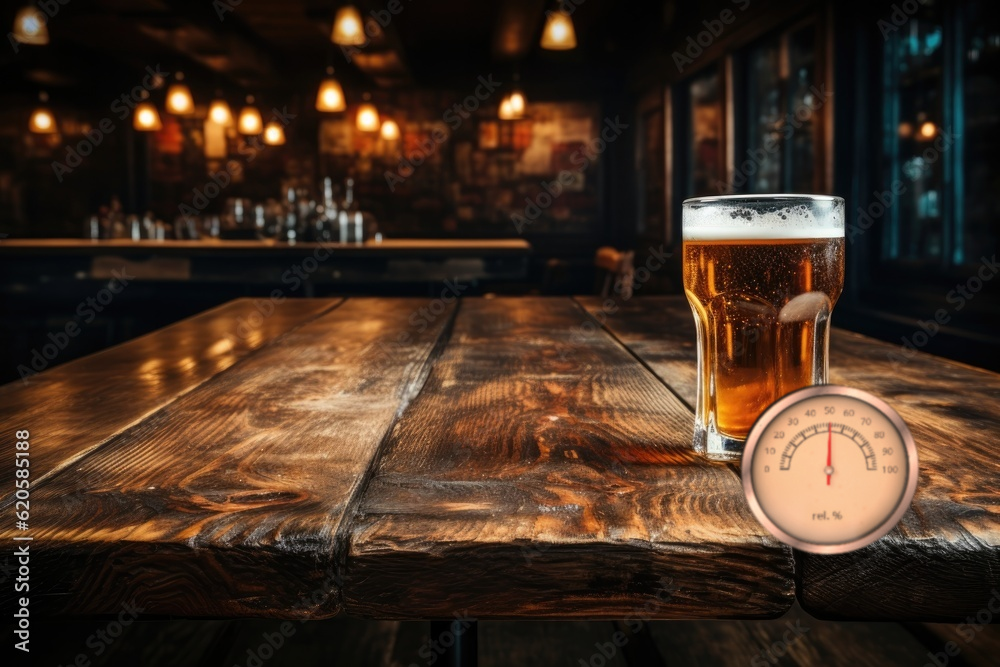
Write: % 50
